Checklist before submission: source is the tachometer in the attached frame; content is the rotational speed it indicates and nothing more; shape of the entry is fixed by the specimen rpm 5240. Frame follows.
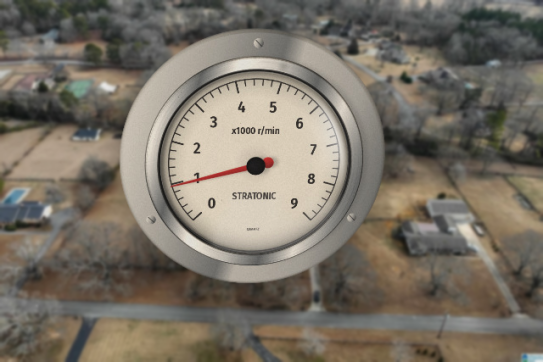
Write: rpm 1000
